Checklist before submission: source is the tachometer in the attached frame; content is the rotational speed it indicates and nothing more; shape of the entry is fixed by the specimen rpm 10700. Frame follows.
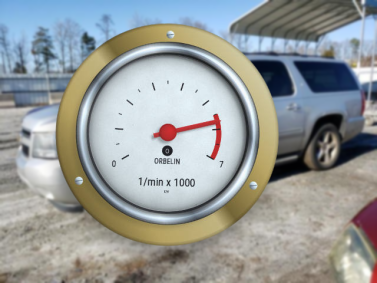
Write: rpm 5750
